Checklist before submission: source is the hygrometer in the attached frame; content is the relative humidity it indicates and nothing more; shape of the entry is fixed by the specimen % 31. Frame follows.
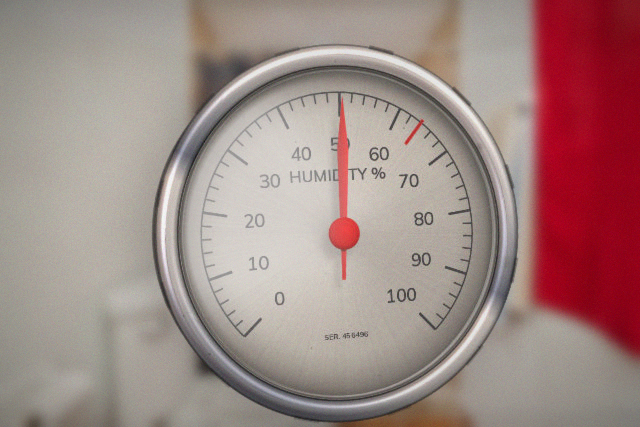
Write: % 50
